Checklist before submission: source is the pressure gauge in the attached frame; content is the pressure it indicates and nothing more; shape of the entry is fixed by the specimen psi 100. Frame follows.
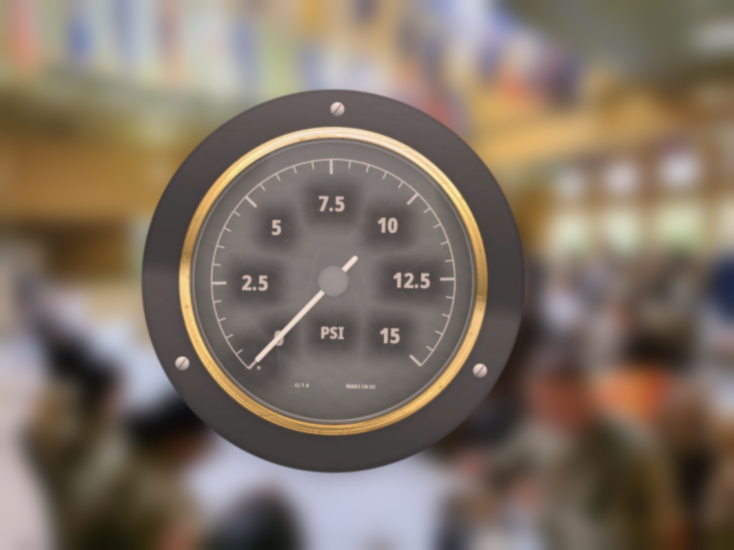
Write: psi 0
